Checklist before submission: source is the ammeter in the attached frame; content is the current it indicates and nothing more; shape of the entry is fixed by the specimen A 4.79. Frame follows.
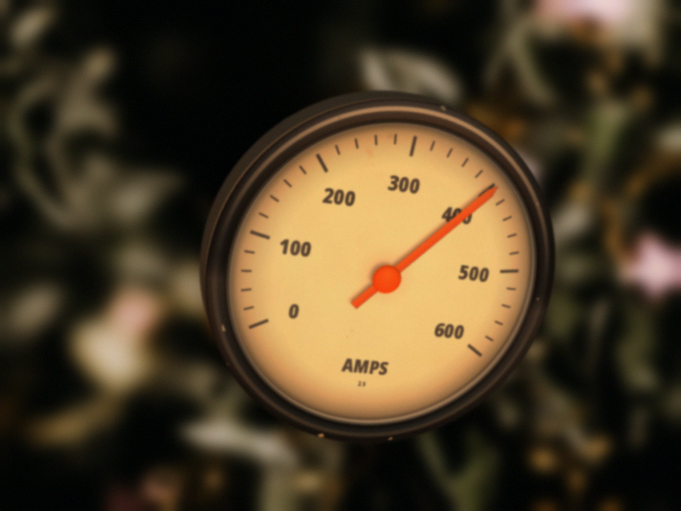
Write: A 400
